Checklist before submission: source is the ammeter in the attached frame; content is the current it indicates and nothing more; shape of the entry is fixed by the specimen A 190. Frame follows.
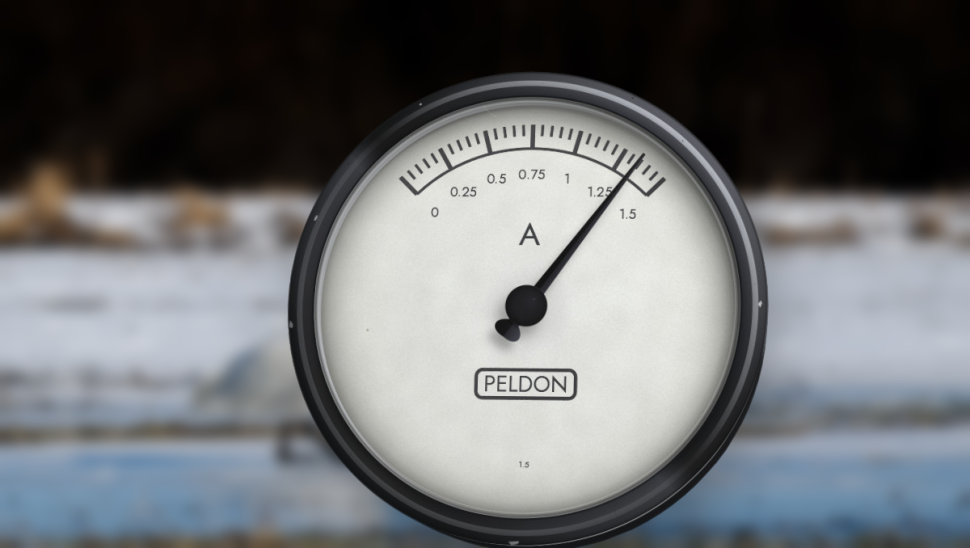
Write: A 1.35
